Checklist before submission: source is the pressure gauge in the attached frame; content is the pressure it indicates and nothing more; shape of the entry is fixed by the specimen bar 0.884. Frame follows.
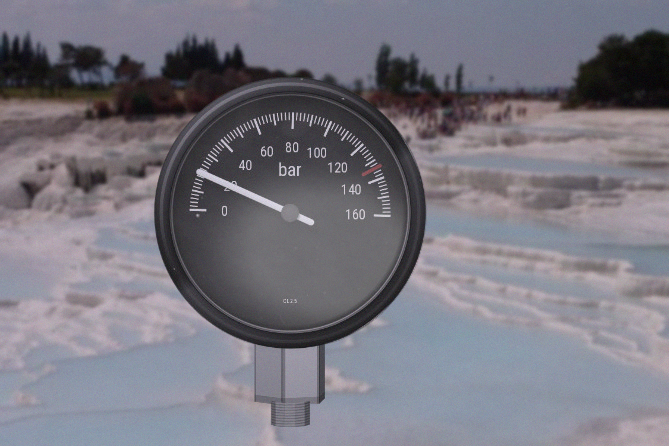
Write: bar 20
